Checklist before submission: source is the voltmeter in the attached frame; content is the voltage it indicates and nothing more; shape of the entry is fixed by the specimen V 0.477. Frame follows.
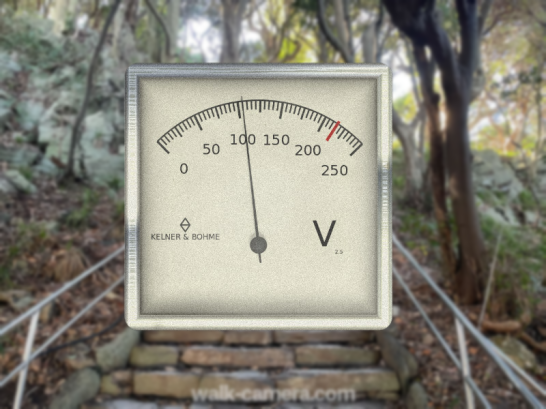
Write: V 105
